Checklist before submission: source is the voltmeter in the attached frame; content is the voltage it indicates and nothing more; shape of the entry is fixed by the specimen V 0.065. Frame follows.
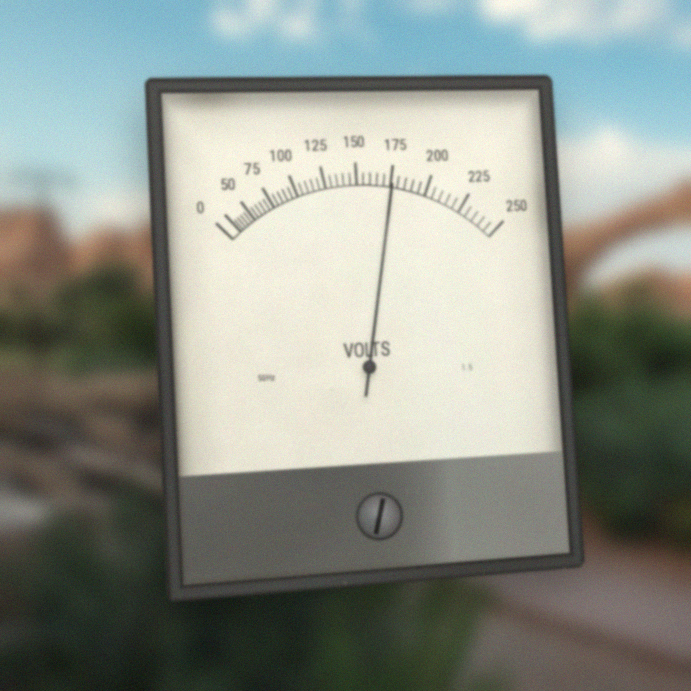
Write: V 175
